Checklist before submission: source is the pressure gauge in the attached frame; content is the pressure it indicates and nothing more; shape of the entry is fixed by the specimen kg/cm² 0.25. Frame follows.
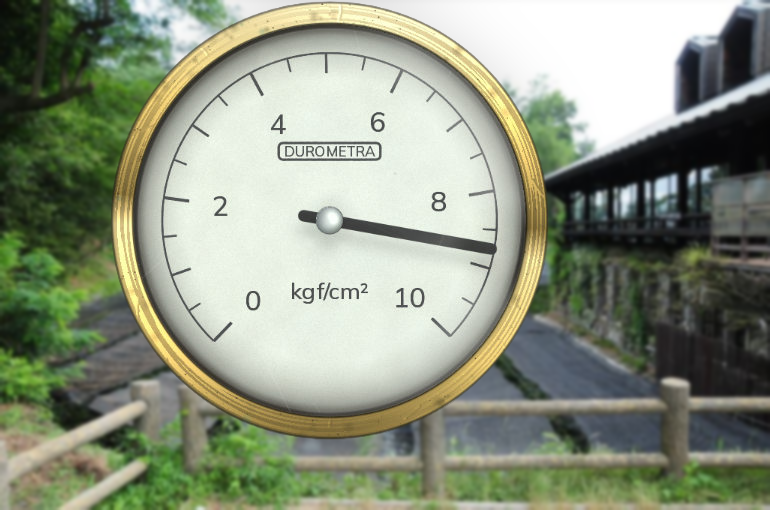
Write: kg/cm² 8.75
